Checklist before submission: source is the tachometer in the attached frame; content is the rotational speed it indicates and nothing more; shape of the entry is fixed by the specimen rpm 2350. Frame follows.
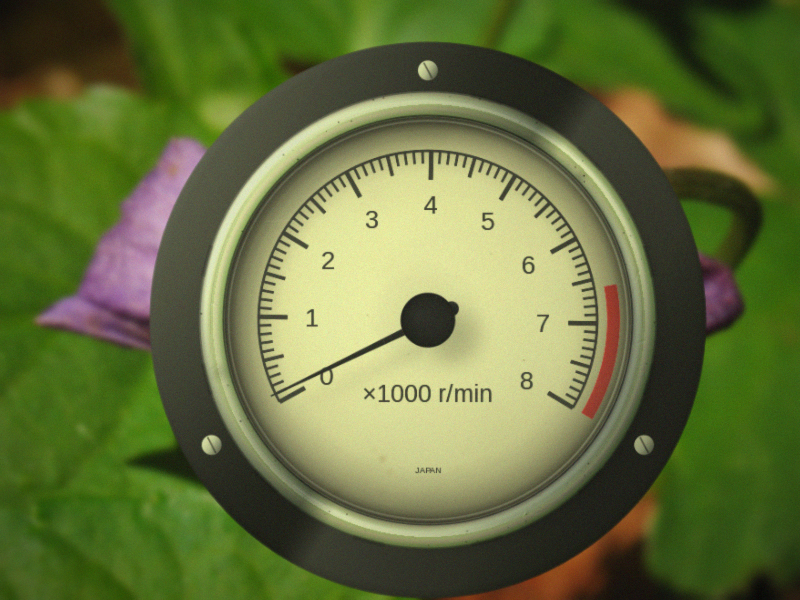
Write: rpm 100
